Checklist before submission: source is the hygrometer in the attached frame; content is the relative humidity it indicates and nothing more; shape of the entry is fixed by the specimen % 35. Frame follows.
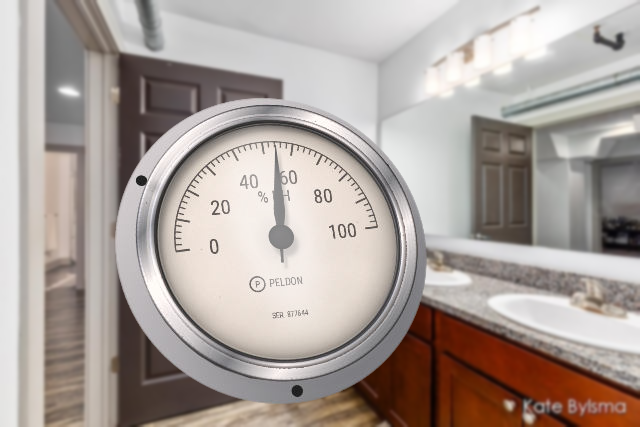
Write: % 54
